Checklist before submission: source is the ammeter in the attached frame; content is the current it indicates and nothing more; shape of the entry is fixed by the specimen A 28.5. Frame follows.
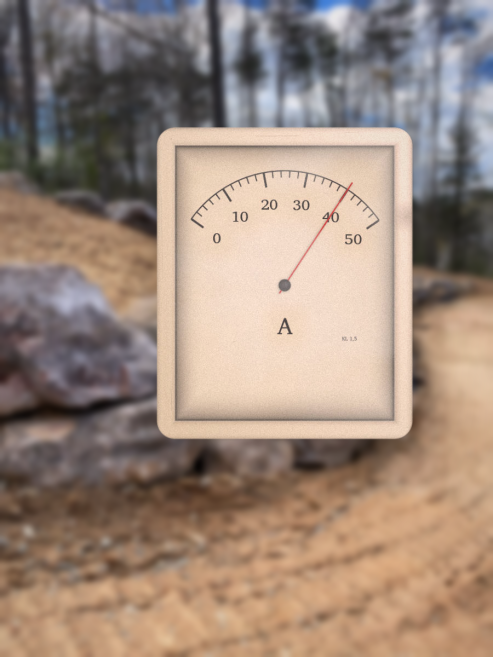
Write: A 40
